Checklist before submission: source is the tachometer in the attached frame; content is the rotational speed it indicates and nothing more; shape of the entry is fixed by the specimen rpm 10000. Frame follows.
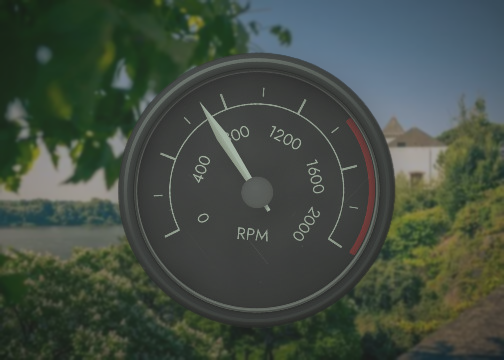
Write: rpm 700
